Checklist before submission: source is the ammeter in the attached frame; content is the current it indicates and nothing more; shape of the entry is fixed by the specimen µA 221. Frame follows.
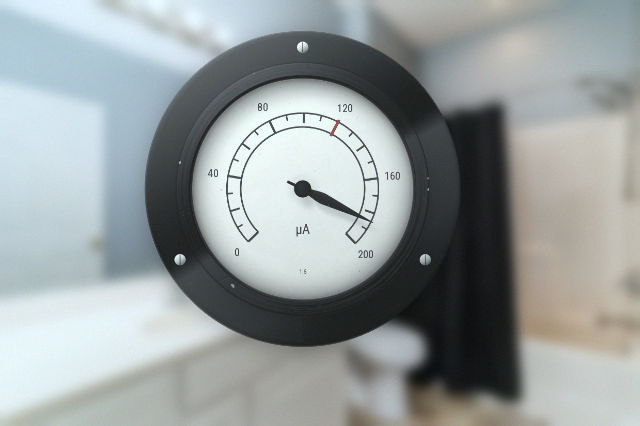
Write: µA 185
